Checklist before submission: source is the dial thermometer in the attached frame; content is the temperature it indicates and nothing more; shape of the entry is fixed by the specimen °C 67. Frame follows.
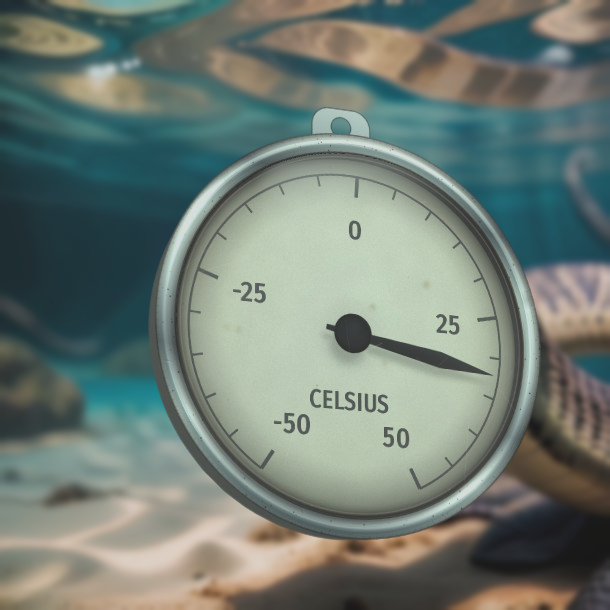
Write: °C 32.5
